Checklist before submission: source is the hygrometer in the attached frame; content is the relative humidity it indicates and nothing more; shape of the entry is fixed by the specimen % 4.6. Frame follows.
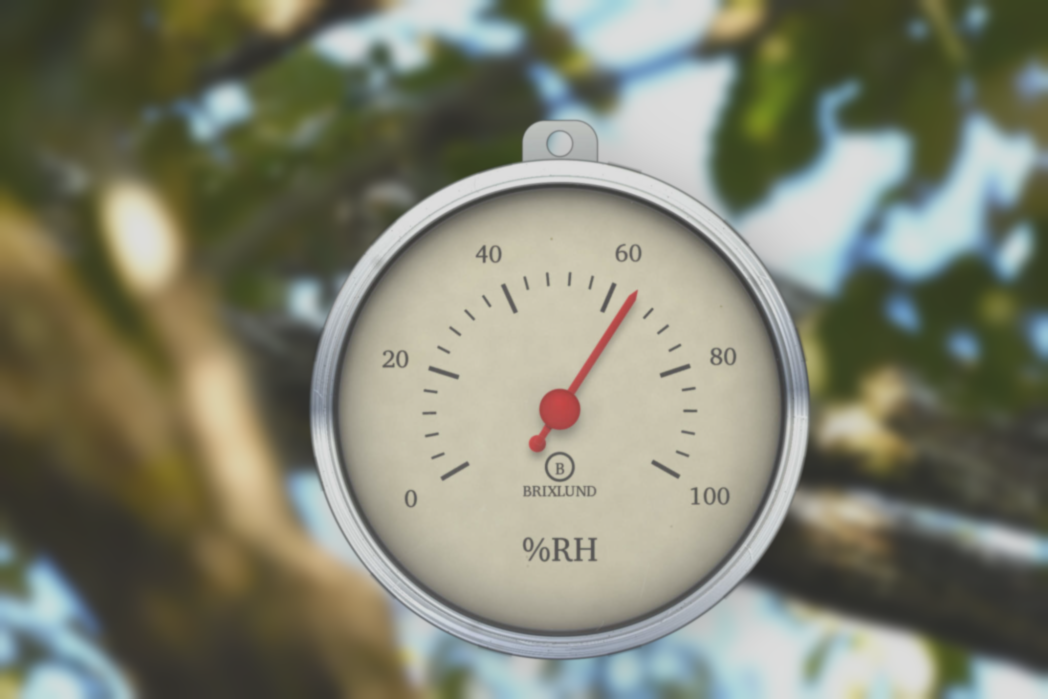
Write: % 64
